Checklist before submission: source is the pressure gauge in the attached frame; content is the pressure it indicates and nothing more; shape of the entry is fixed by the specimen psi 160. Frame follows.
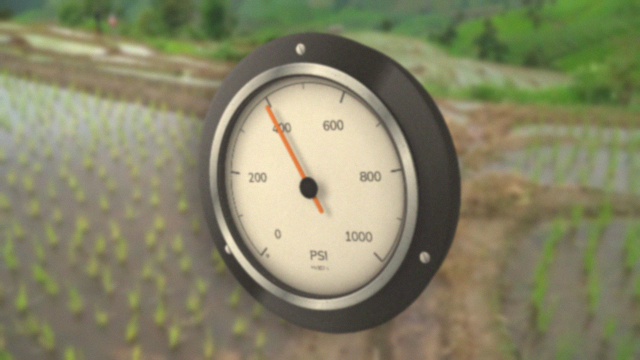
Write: psi 400
